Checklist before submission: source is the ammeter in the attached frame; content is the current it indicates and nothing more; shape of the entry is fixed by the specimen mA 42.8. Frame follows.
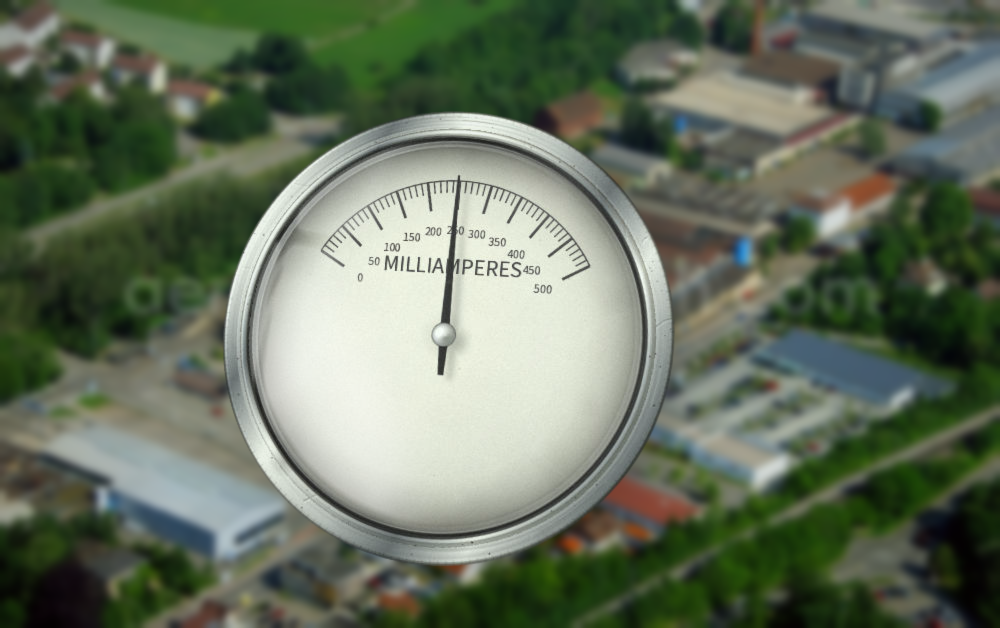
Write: mA 250
